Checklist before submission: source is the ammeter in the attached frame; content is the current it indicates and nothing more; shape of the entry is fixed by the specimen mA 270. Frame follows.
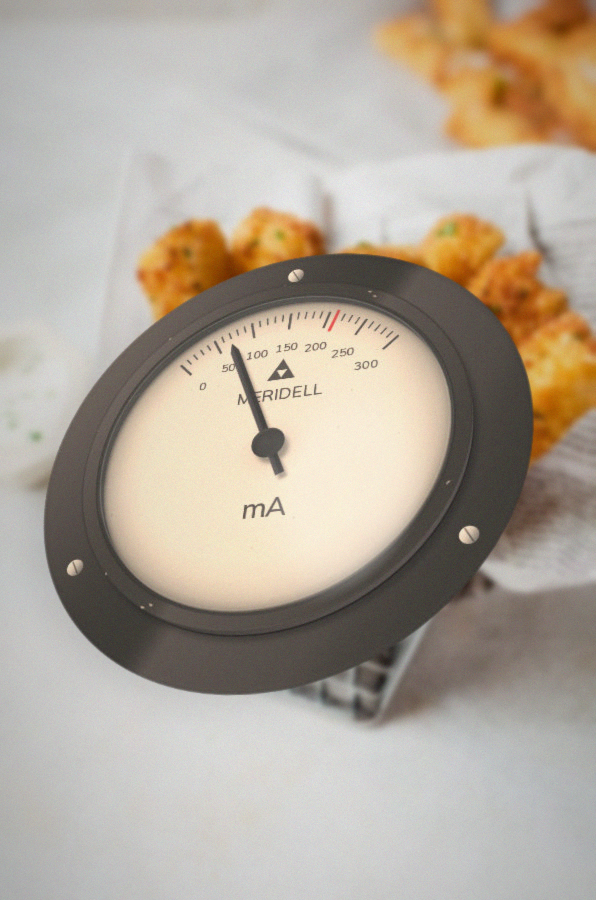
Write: mA 70
